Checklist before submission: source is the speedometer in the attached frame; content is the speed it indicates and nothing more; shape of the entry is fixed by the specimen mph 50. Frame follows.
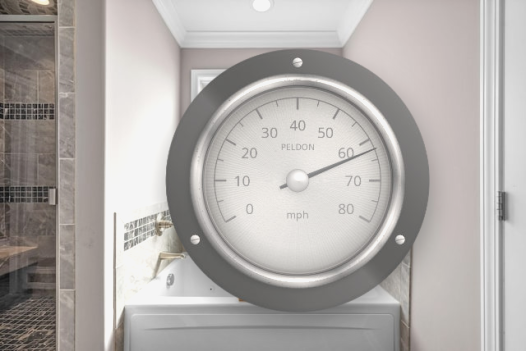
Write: mph 62.5
